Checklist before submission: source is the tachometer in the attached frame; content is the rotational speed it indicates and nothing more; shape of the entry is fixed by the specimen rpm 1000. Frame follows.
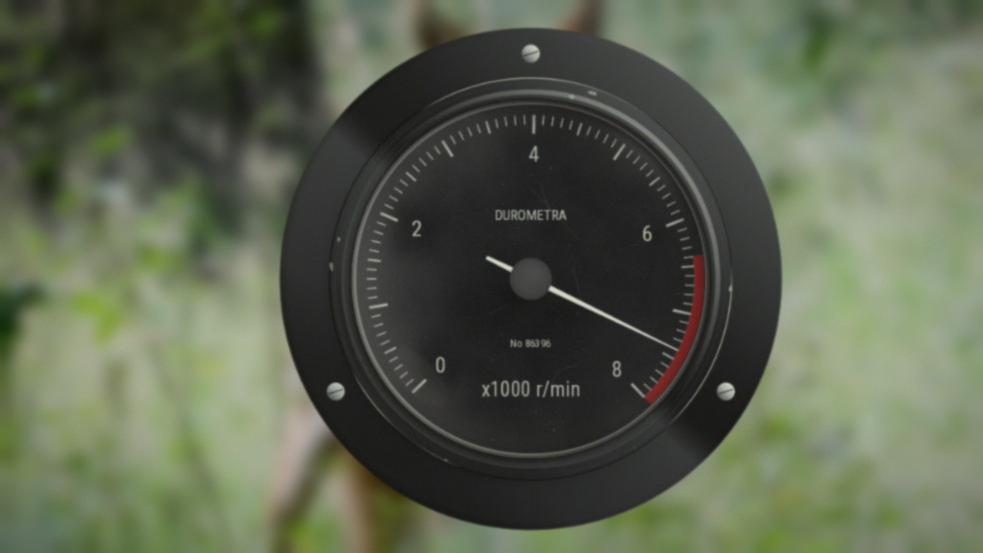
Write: rpm 7400
